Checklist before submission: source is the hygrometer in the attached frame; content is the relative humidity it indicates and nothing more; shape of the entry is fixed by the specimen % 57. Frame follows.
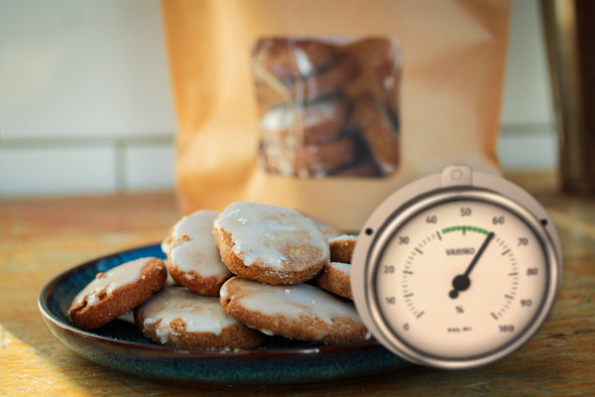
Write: % 60
